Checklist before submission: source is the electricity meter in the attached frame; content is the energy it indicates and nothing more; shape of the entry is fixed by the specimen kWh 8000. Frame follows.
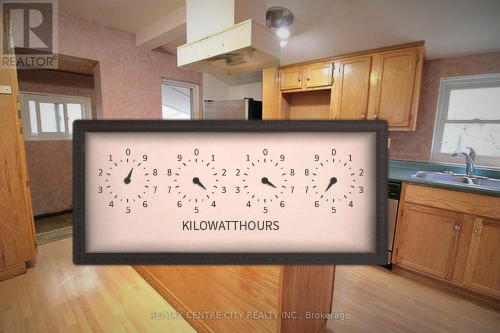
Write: kWh 9366
